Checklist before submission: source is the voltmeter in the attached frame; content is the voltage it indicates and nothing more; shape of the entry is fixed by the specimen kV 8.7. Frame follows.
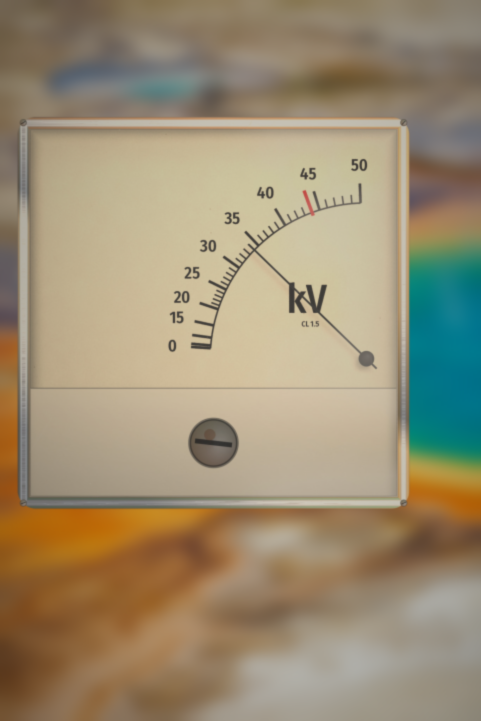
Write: kV 34
